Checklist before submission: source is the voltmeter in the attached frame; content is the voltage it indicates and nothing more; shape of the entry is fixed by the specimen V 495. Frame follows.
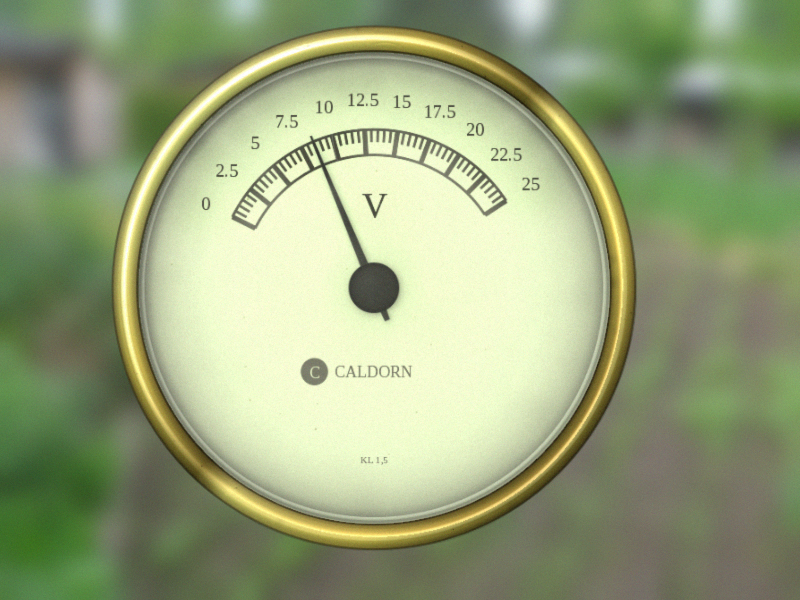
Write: V 8.5
